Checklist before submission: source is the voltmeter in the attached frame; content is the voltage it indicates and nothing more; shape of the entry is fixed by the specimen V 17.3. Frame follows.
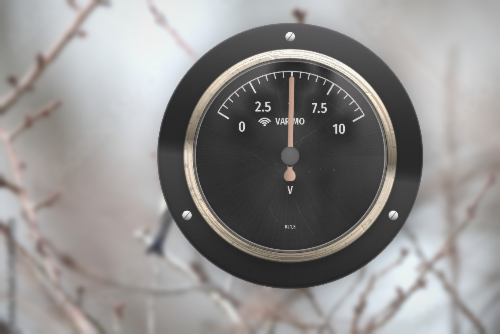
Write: V 5
